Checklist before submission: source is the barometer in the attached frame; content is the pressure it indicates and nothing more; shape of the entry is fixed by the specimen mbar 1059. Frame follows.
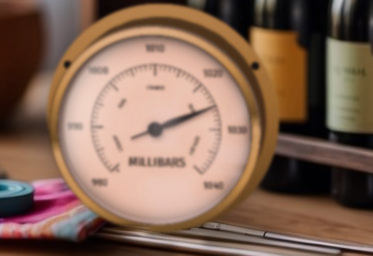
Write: mbar 1025
